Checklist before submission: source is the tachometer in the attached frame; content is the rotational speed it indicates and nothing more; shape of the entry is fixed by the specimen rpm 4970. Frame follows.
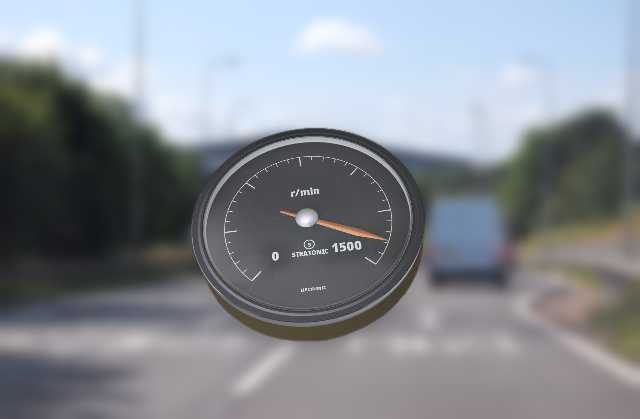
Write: rpm 1400
